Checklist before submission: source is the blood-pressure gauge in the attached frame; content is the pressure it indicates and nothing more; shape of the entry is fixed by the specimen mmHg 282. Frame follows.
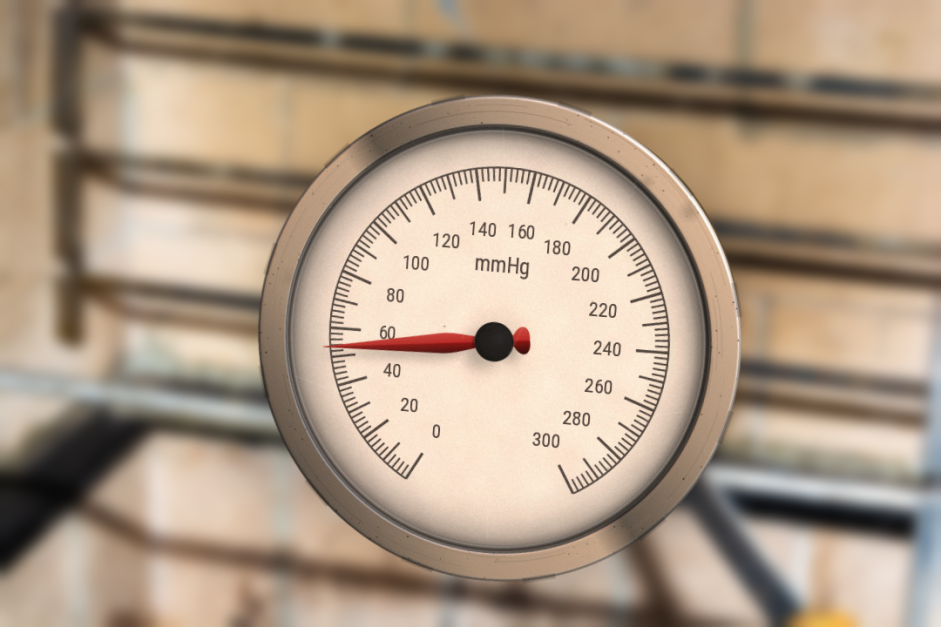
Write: mmHg 54
